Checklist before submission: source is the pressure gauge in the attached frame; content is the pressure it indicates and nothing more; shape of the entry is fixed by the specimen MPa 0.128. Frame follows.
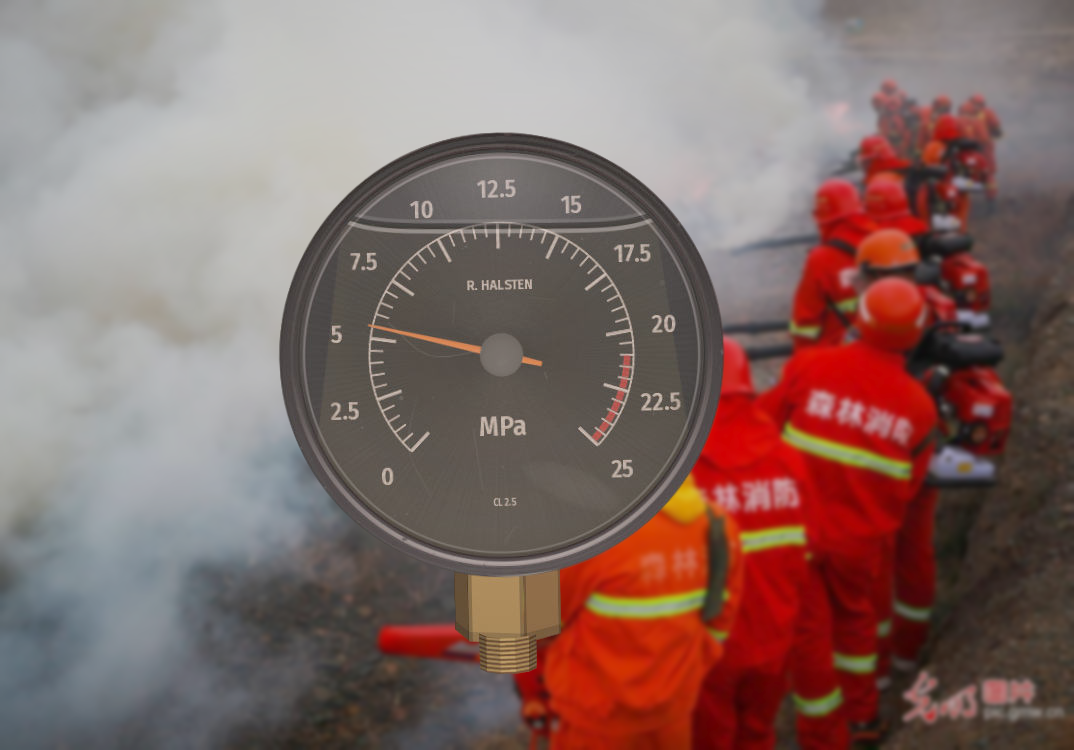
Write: MPa 5.5
